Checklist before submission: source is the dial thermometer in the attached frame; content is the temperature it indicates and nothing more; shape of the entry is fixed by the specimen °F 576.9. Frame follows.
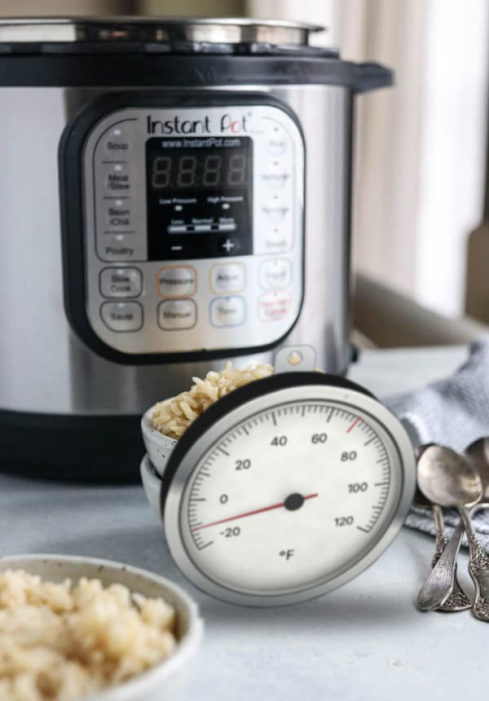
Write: °F -10
